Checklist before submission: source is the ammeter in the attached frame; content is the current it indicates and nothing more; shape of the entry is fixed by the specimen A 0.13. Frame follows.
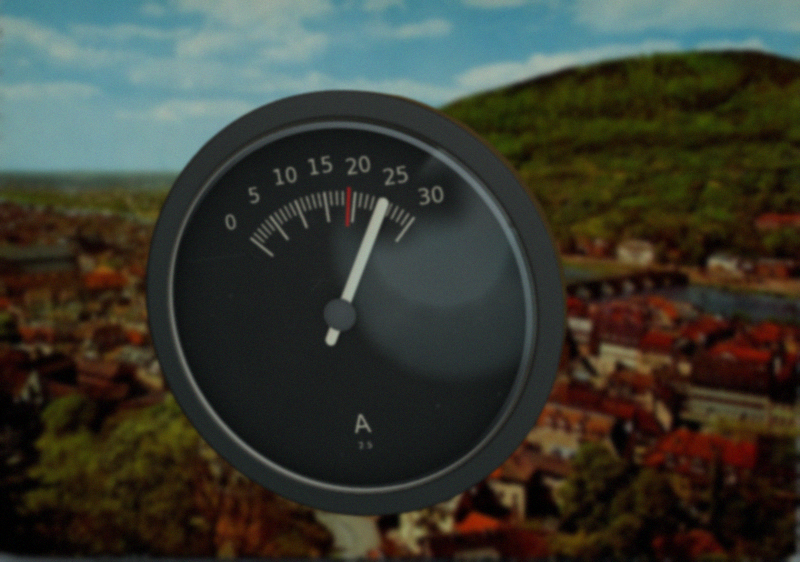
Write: A 25
